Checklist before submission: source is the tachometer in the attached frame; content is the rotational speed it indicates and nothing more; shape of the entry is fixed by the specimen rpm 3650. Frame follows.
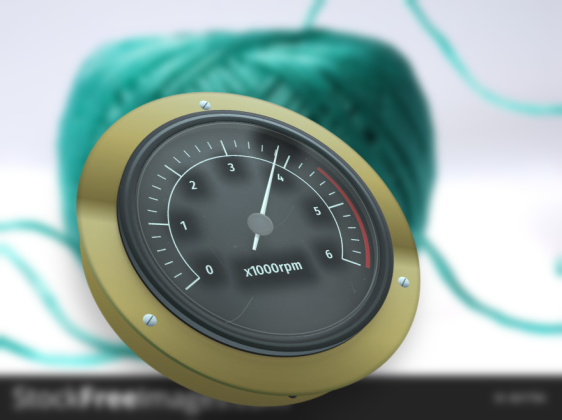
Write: rpm 3800
